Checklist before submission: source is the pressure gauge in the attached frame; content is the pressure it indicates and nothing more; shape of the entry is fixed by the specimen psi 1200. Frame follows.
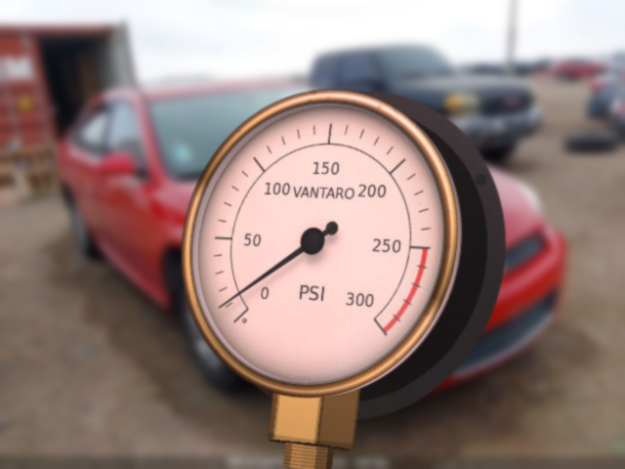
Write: psi 10
